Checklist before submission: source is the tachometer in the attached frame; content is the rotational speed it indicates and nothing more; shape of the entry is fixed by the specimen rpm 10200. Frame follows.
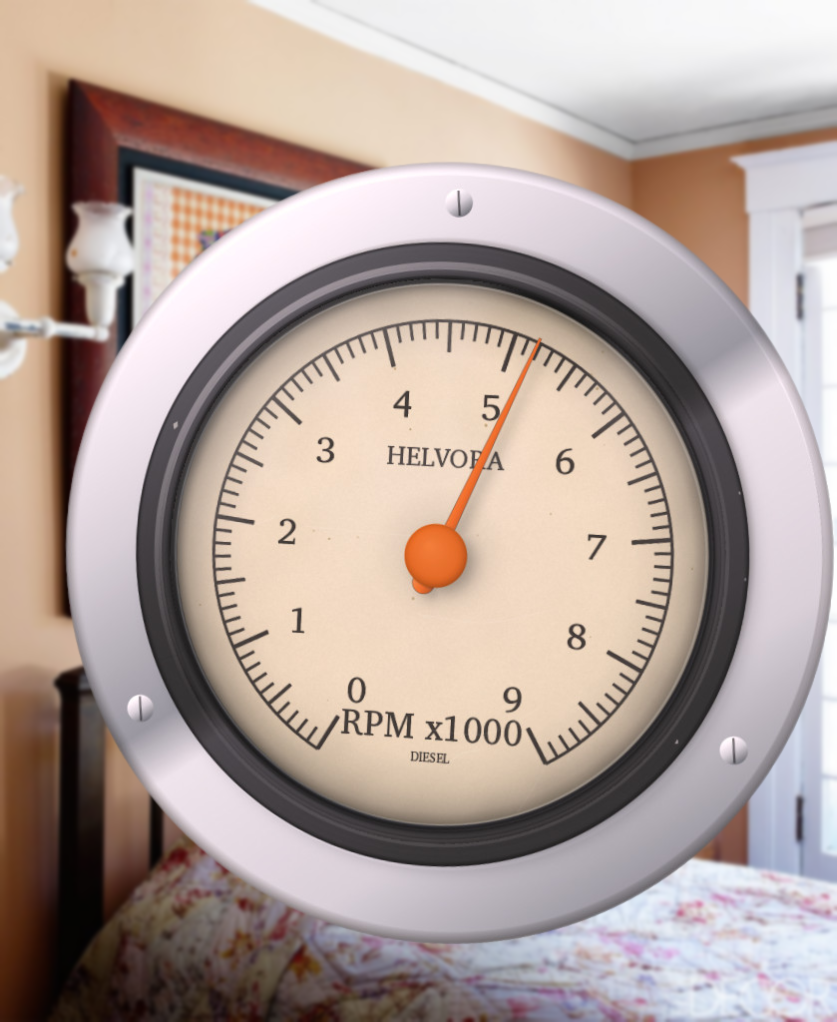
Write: rpm 5200
